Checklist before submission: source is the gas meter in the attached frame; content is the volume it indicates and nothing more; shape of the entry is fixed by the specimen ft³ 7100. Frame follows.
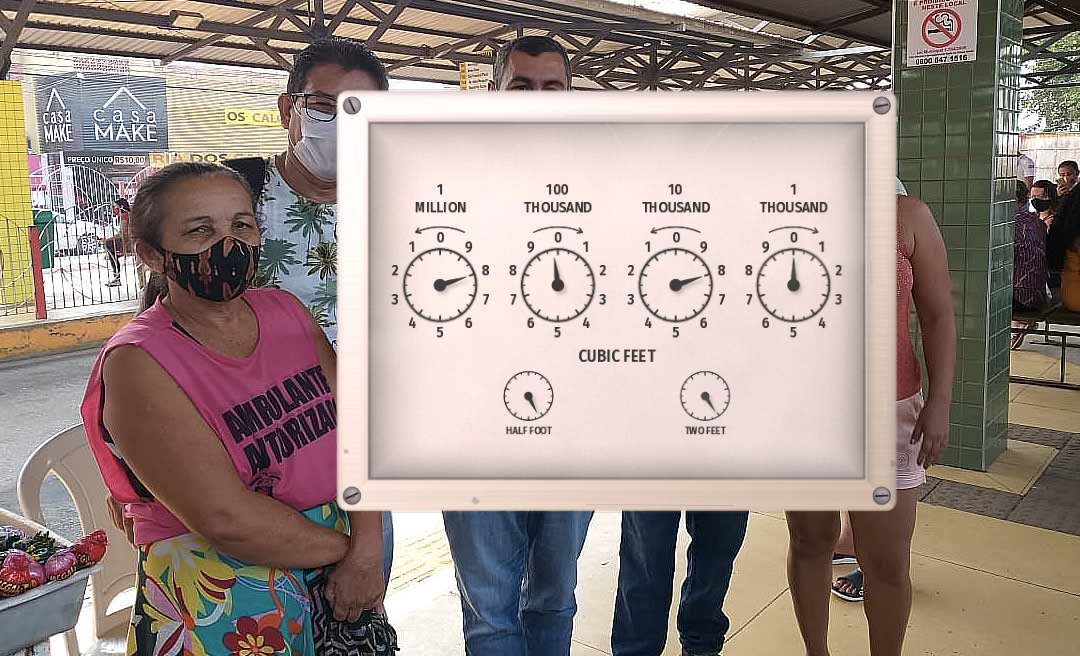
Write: ft³ 798000
